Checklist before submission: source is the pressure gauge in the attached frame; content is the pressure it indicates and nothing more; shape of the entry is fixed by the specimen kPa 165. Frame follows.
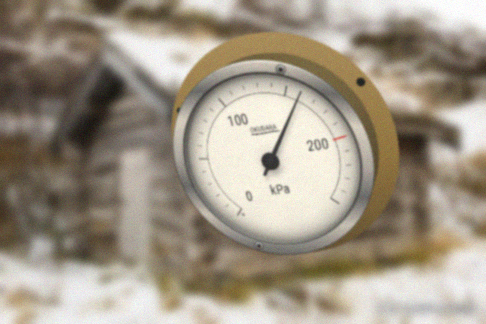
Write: kPa 160
